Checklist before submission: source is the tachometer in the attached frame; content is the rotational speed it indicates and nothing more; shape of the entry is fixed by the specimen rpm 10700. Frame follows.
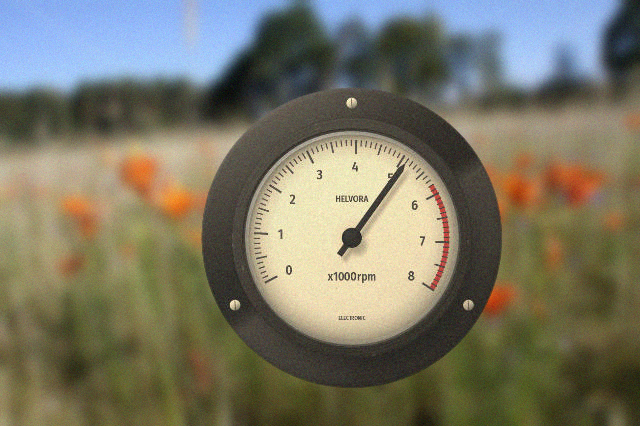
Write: rpm 5100
